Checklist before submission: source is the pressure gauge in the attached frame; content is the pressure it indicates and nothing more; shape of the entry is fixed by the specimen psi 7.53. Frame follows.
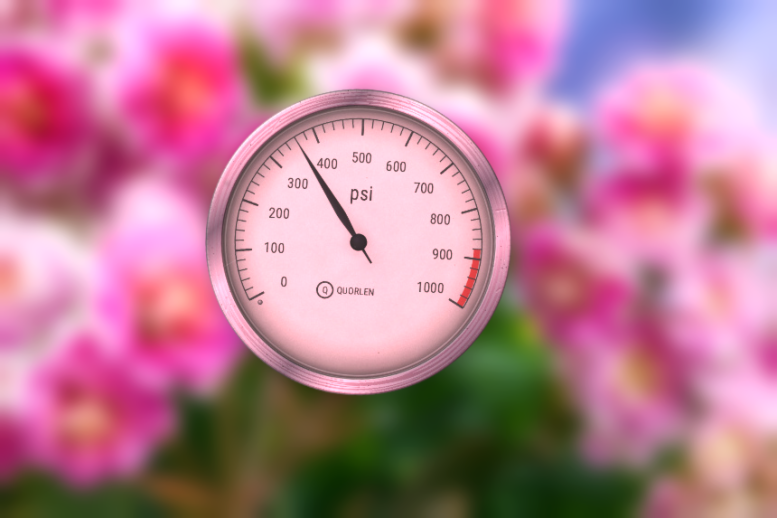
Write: psi 360
